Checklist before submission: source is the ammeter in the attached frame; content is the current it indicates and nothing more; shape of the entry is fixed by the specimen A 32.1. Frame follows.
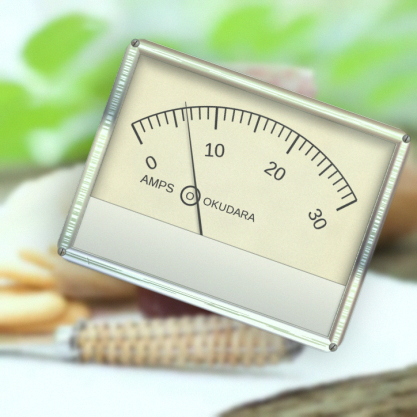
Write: A 6.5
